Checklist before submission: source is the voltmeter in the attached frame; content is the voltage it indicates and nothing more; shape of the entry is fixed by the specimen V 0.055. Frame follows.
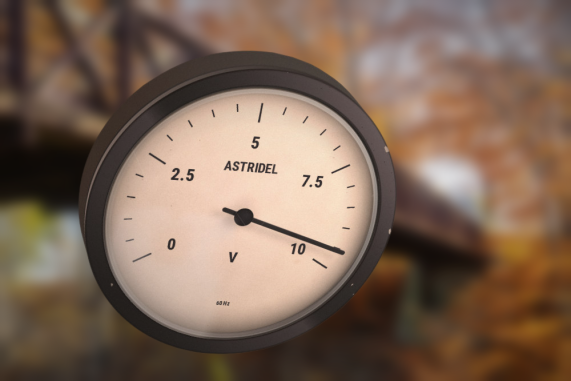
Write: V 9.5
